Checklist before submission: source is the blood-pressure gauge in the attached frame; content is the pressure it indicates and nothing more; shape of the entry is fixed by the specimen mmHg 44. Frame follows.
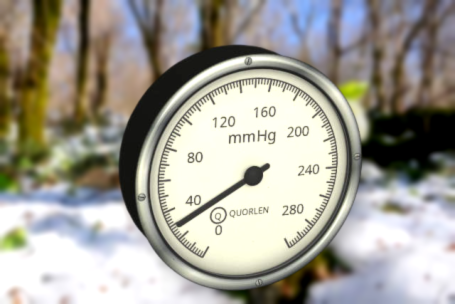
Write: mmHg 30
